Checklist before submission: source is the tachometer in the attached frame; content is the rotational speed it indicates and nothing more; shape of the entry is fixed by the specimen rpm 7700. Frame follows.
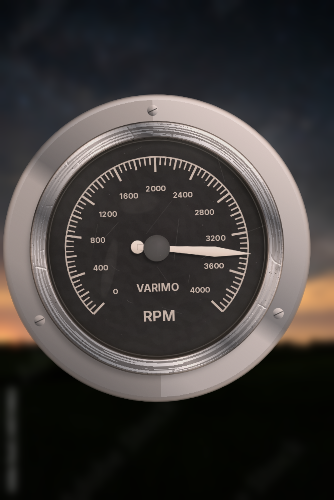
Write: rpm 3400
